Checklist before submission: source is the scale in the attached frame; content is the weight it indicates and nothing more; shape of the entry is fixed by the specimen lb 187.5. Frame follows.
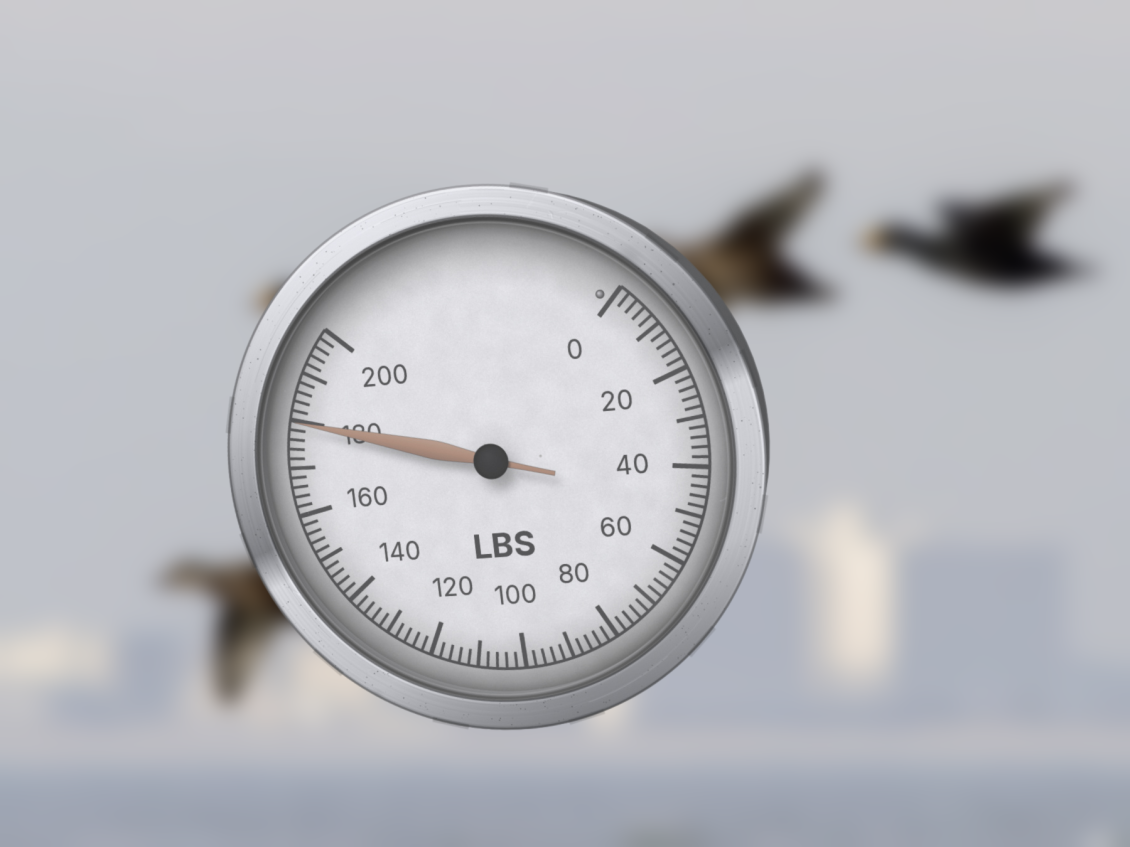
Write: lb 180
